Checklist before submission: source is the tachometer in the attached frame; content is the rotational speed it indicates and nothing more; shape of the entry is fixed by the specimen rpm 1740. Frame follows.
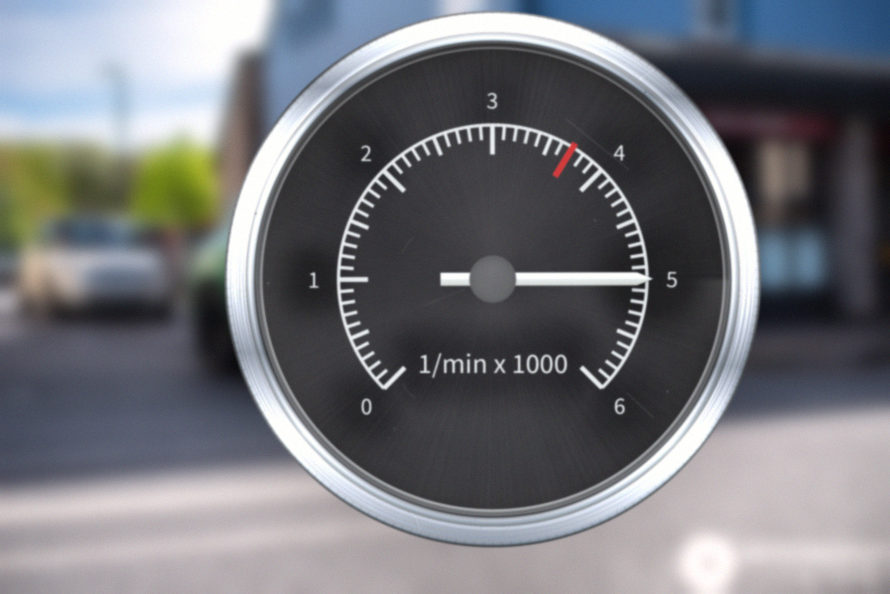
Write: rpm 5000
